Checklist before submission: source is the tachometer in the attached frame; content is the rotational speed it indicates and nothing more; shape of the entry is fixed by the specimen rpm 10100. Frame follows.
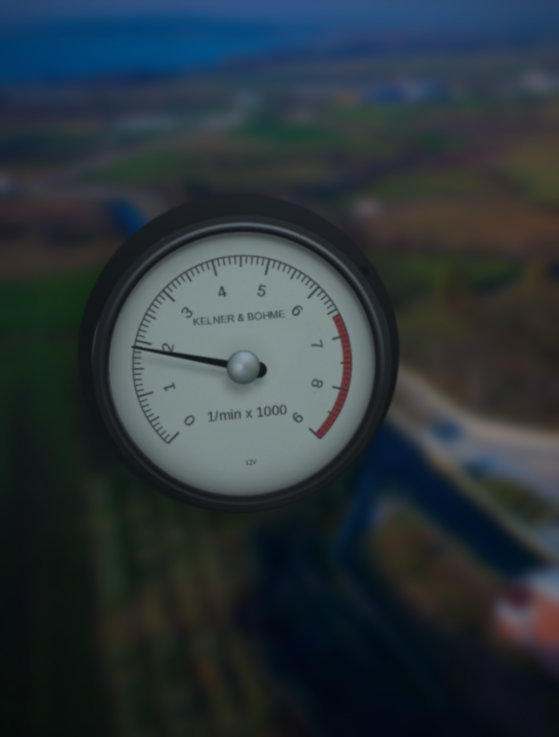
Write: rpm 1900
